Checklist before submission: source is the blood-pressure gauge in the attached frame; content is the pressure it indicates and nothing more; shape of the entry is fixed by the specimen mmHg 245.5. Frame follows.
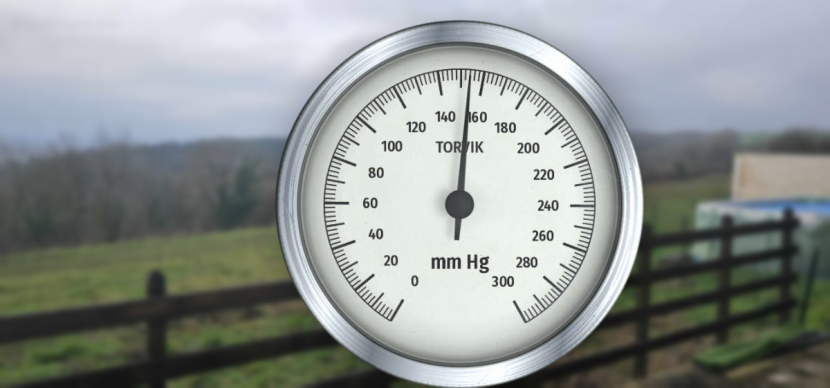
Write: mmHg 154
